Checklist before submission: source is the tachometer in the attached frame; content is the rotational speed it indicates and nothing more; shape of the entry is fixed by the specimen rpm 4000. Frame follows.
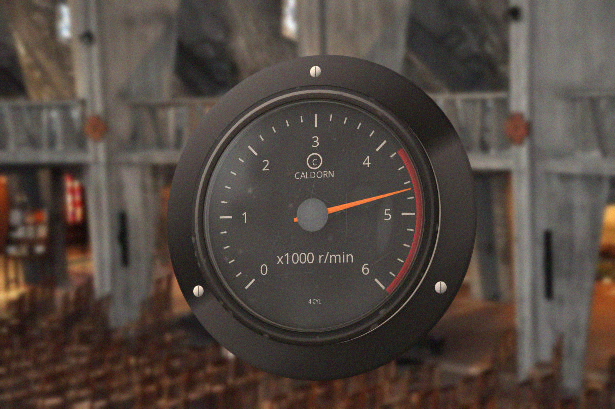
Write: rpm 4700
